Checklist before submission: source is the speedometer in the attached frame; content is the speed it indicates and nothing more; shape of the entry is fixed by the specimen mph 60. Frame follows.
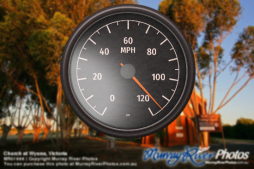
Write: mph 115
